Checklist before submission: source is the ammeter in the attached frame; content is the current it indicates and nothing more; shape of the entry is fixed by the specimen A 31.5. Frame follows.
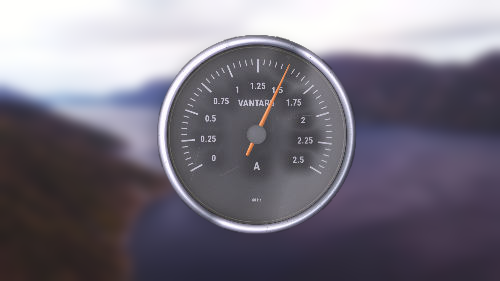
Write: A 1.5
